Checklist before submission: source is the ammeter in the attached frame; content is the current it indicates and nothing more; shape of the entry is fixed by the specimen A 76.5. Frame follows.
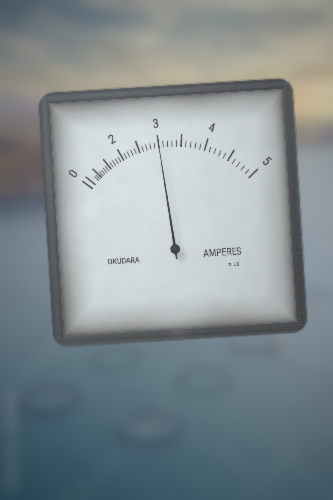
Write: A 3
